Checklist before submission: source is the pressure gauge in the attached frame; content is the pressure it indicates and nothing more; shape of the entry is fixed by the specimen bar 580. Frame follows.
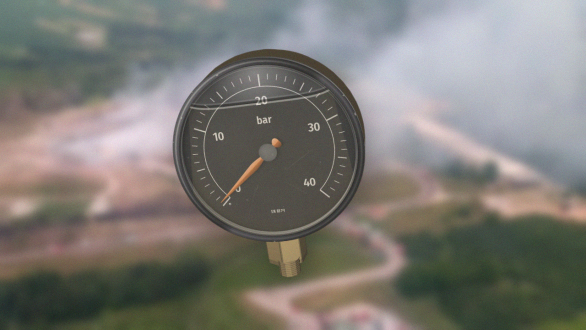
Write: bar 0.5
